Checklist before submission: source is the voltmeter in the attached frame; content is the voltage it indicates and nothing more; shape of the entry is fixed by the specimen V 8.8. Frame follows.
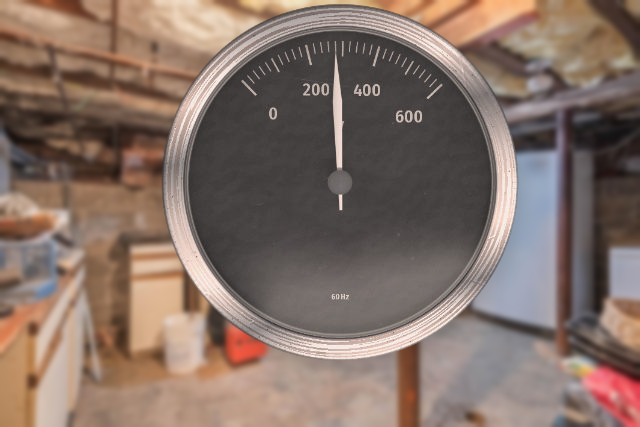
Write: V 280
